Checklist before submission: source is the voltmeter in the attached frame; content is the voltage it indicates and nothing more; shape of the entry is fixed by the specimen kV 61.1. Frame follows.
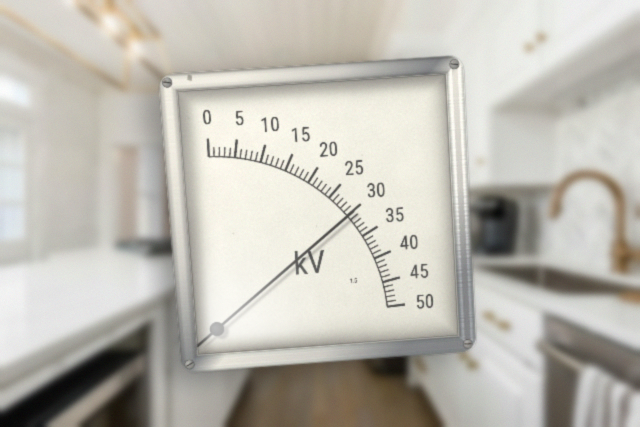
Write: kV 30
